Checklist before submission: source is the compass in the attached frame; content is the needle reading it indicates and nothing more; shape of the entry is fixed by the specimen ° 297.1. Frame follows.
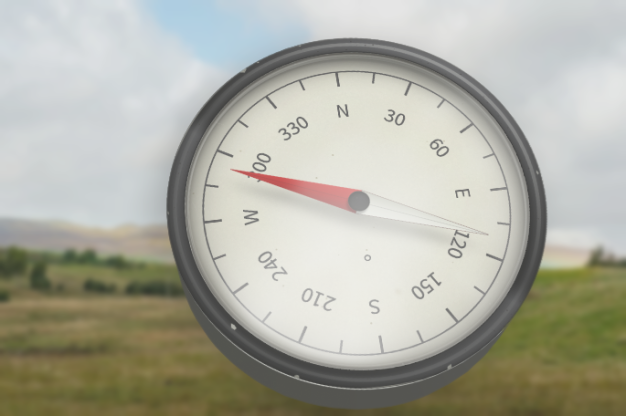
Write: ° 292.5
